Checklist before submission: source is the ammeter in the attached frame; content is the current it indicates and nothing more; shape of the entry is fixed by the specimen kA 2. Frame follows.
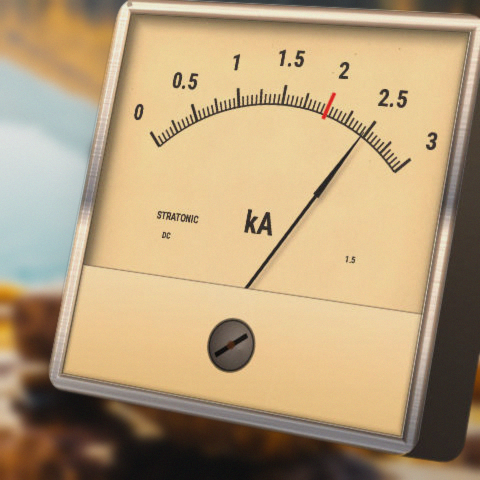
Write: kA 2.5
